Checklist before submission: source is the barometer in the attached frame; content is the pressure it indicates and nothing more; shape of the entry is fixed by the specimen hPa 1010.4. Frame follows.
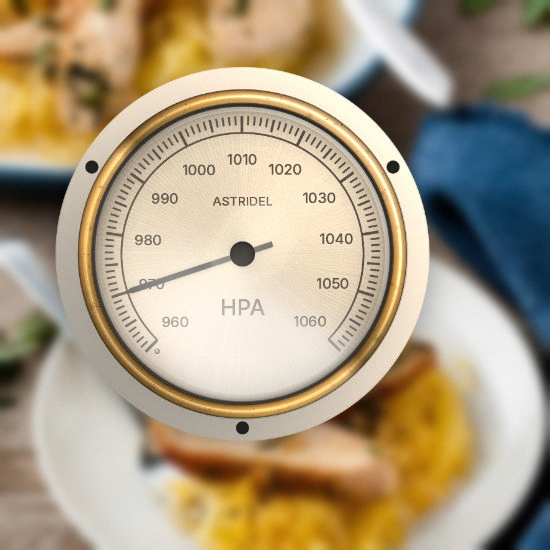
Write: hPa 970
